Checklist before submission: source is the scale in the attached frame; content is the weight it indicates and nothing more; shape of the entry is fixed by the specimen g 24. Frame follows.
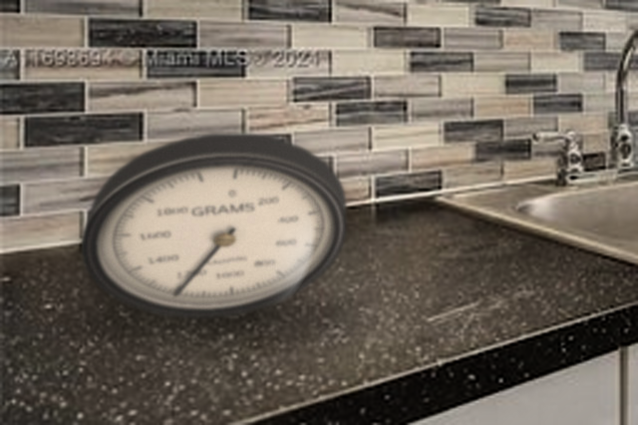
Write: g 1200
